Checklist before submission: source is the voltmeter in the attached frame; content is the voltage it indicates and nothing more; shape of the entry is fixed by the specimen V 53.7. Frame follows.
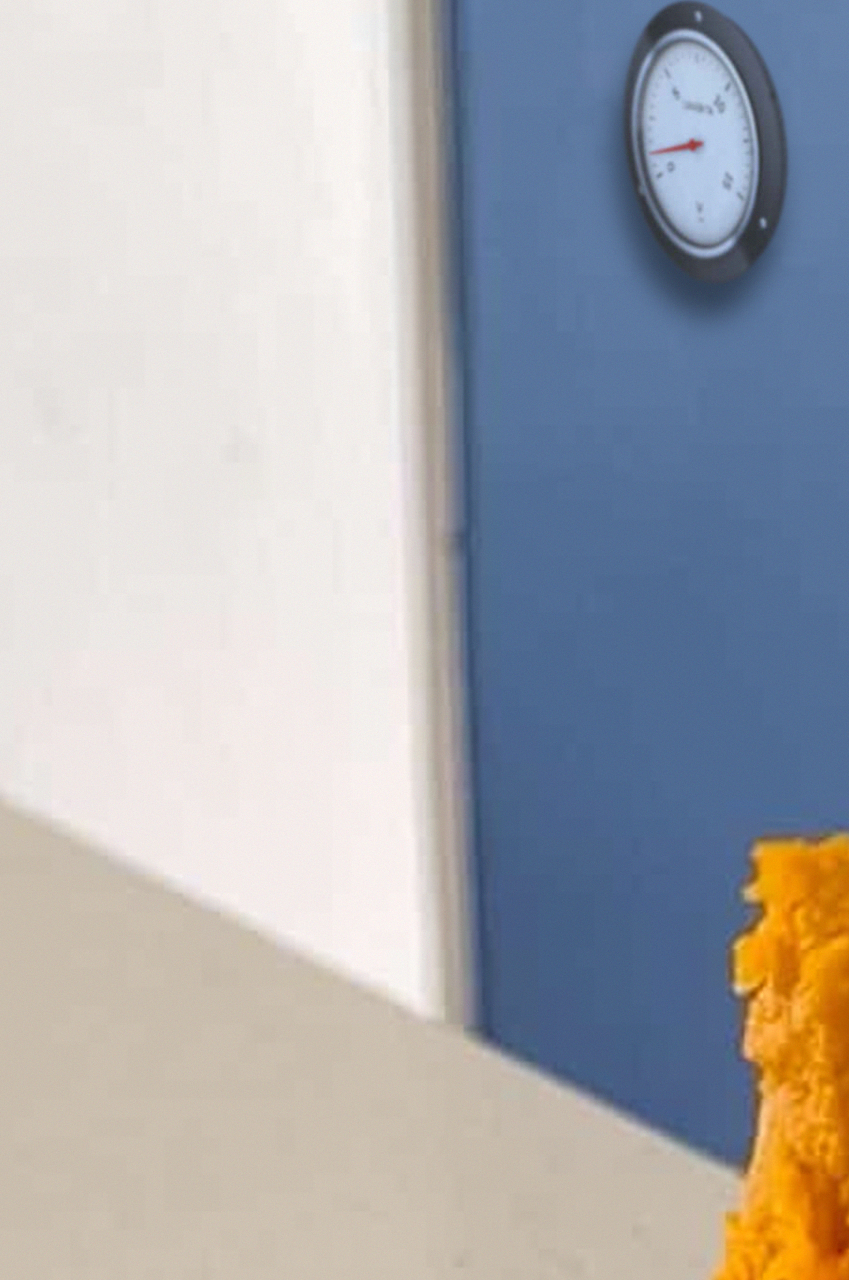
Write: V 1
